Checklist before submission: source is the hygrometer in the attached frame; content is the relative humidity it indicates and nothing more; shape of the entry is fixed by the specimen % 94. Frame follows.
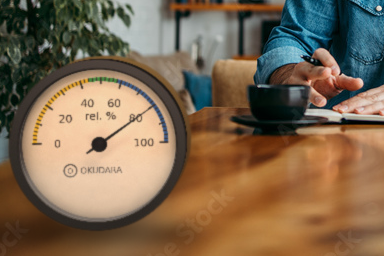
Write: % 80
